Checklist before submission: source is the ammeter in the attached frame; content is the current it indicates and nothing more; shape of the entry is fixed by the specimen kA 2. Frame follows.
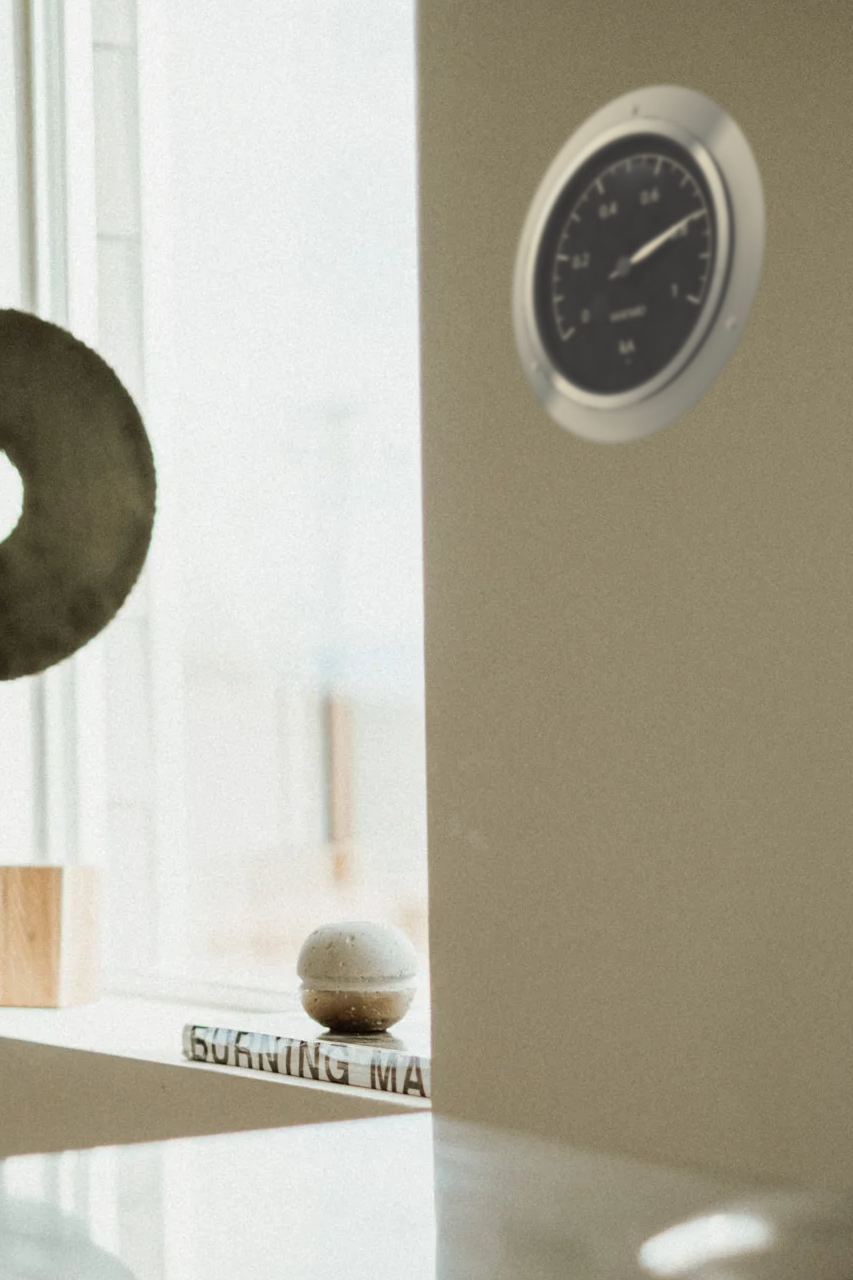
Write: kA 0.8
